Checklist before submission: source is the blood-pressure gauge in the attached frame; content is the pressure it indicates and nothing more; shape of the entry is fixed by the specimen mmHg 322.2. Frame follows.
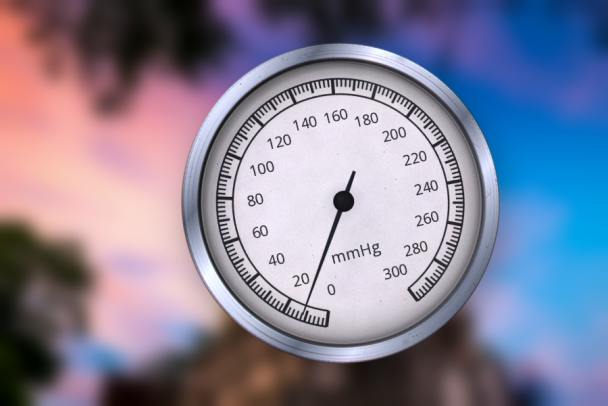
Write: mmHg 12
